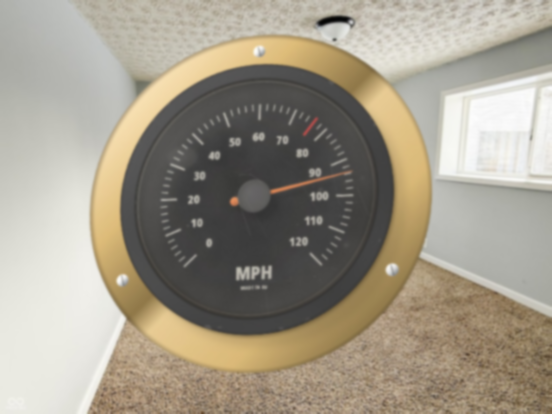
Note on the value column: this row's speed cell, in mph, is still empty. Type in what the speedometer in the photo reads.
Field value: 94 mph
